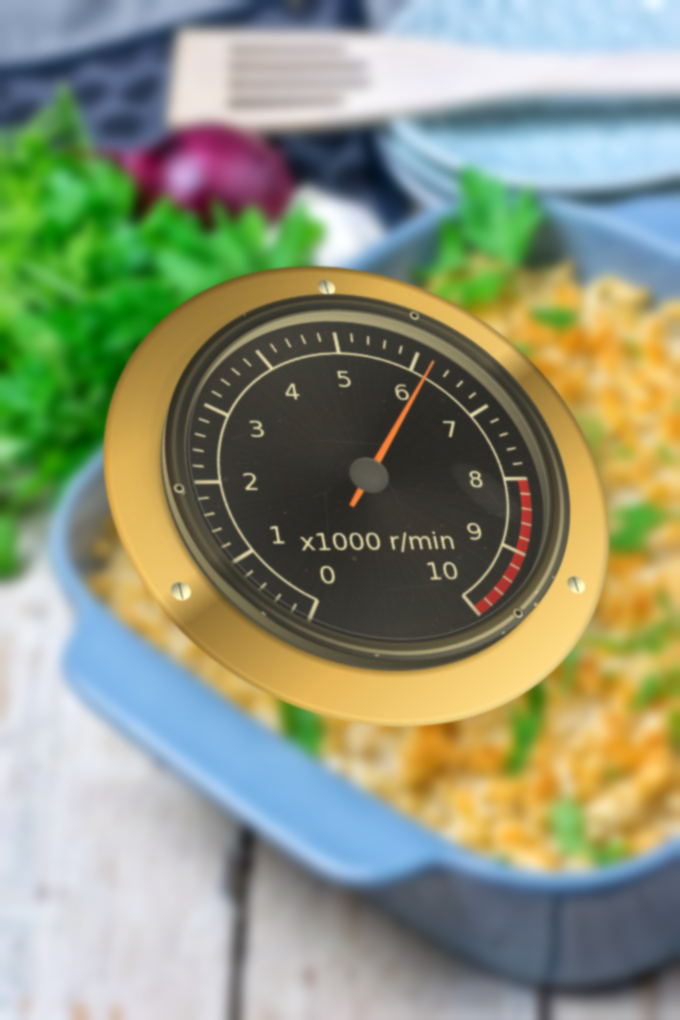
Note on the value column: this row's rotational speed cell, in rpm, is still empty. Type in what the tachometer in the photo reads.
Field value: 6200 rpm
